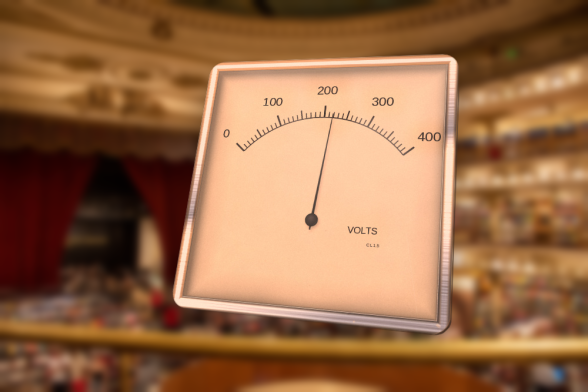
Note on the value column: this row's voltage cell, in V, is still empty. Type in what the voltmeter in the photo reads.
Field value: 220 V
